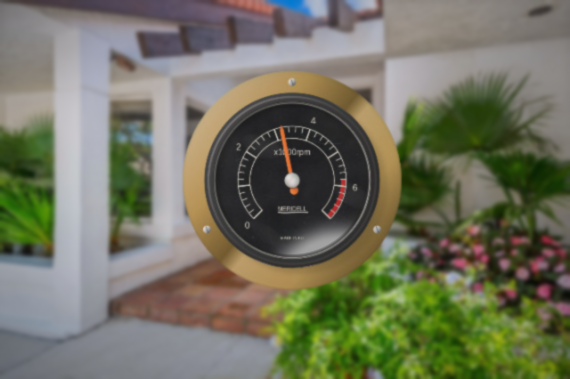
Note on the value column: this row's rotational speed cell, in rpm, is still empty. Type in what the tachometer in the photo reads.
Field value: 3200 rpm
